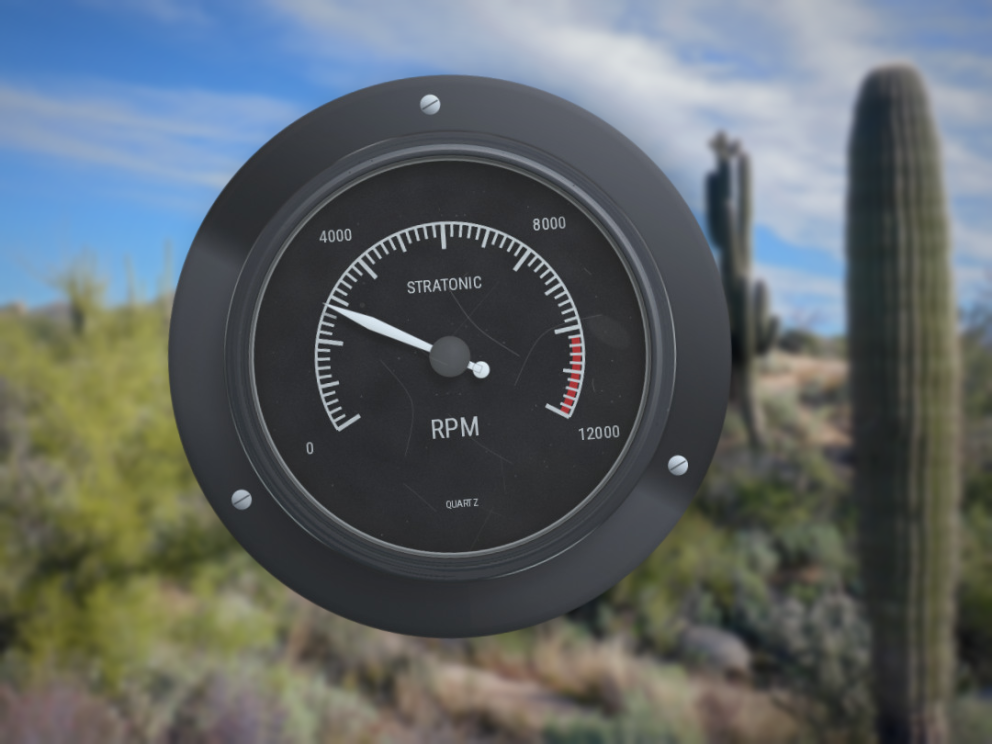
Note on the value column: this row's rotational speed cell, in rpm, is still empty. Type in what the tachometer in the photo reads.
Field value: 2800 rpm
